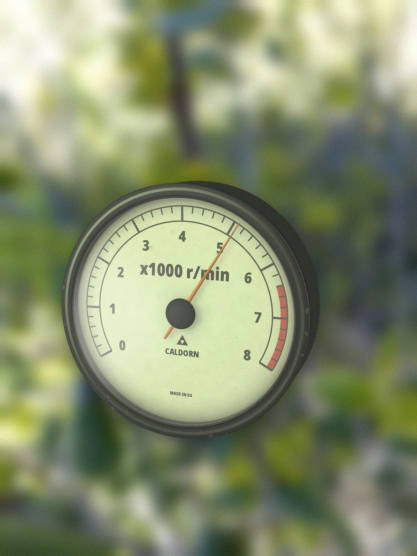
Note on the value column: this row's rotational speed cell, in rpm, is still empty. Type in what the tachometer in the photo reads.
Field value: 5100 rpm
